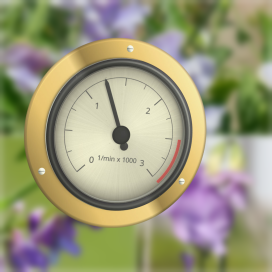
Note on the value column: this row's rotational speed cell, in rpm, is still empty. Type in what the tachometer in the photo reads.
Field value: 1250 rpm
